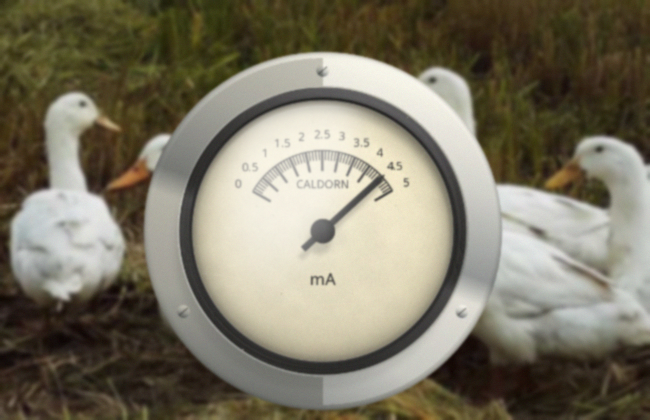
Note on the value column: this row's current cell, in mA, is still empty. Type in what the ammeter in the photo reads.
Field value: 4.5 mA
